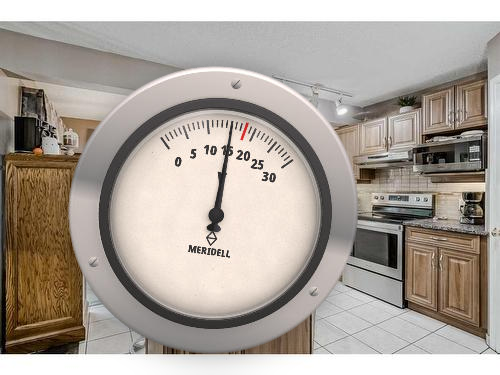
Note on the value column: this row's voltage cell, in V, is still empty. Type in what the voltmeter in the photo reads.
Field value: 15 V
